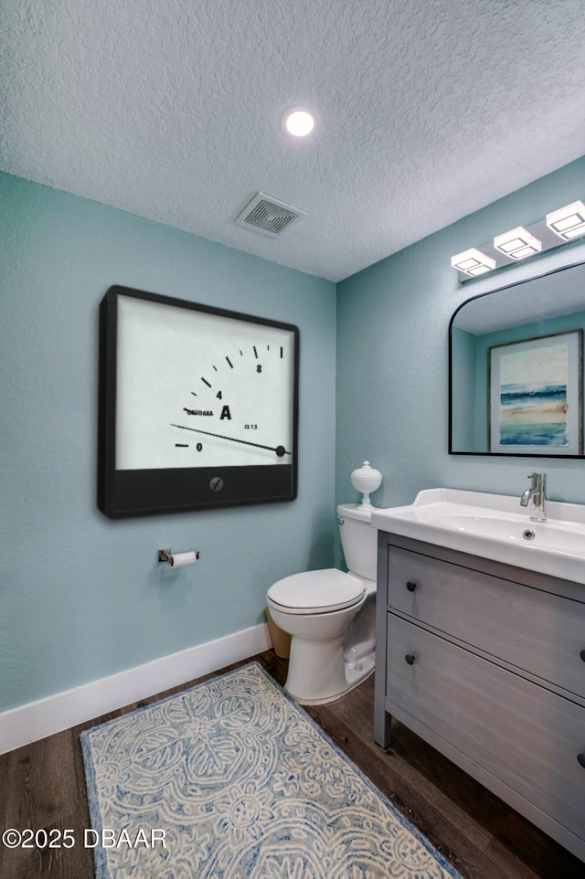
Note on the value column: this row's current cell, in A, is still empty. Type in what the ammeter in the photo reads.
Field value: 1 A
